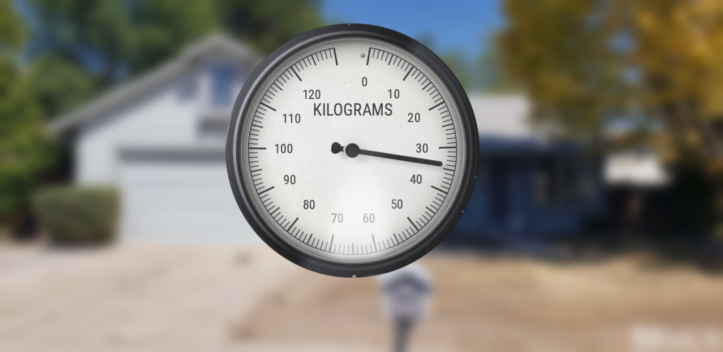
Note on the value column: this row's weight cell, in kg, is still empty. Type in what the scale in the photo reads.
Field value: 34 kg
